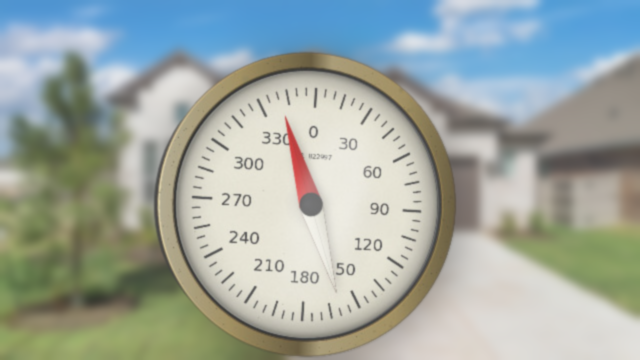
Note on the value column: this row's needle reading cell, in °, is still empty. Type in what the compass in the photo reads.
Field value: 340 °
